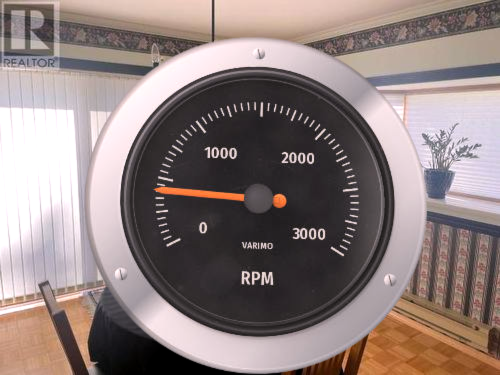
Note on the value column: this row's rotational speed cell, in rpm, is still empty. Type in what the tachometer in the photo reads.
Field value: 400 rpm
